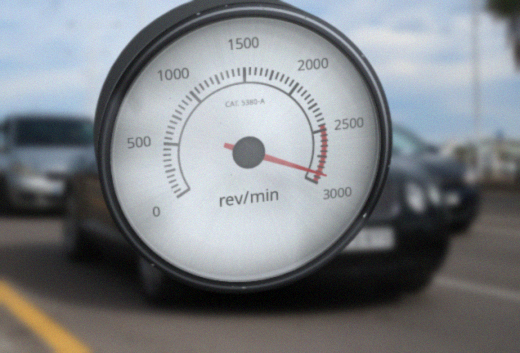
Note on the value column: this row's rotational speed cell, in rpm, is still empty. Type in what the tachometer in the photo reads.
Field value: 2900 rpm
